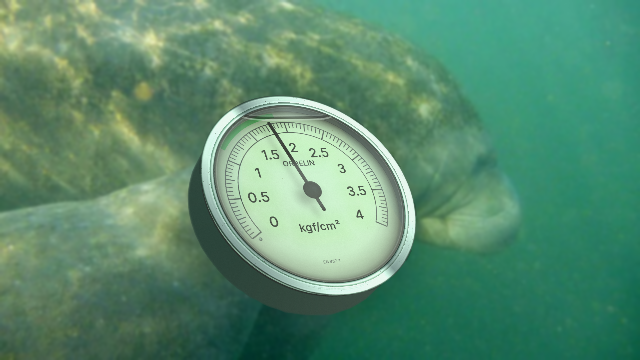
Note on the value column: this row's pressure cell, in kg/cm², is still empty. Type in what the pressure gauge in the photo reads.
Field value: 1.75 kg/cm²
